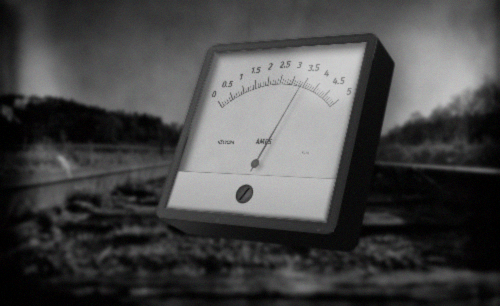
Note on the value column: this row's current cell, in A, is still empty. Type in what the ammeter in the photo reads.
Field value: 3.5 A
